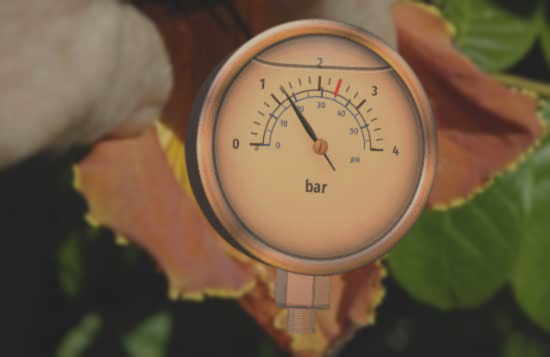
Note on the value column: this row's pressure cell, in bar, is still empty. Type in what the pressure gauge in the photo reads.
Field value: 1.2 bar
